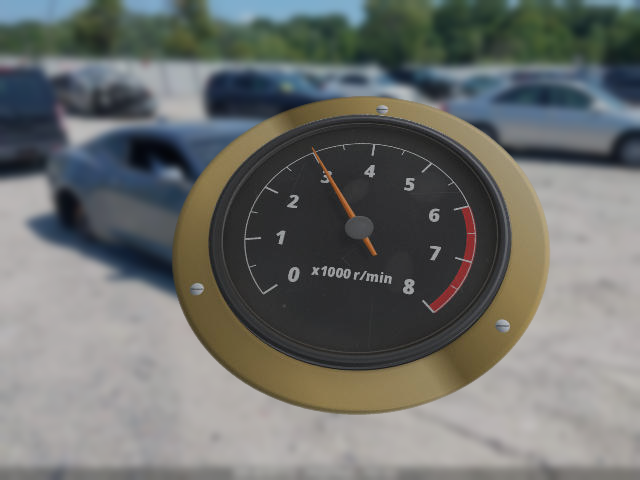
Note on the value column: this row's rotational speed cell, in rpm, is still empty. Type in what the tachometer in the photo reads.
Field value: 3000 rpm
